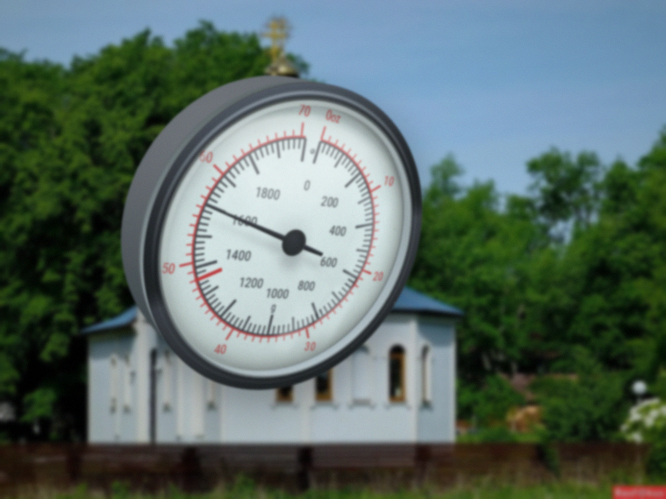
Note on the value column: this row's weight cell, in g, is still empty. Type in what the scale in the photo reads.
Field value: 1600 g
